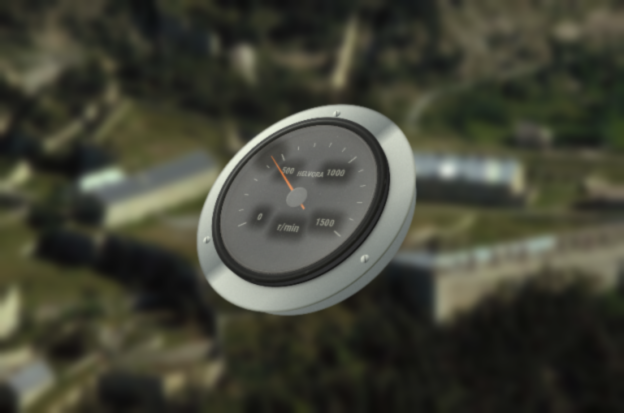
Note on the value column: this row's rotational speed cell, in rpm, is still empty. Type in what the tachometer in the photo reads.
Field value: 450 rpm
